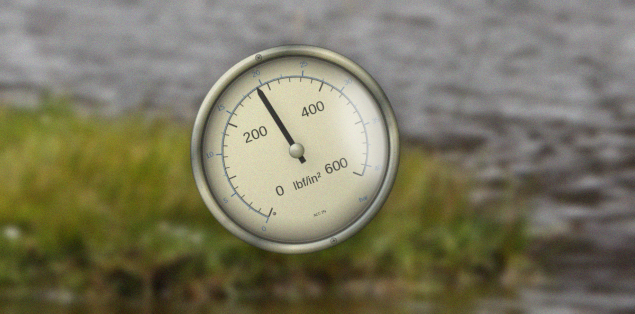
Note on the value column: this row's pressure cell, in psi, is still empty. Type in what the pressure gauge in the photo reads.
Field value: 280 psi
